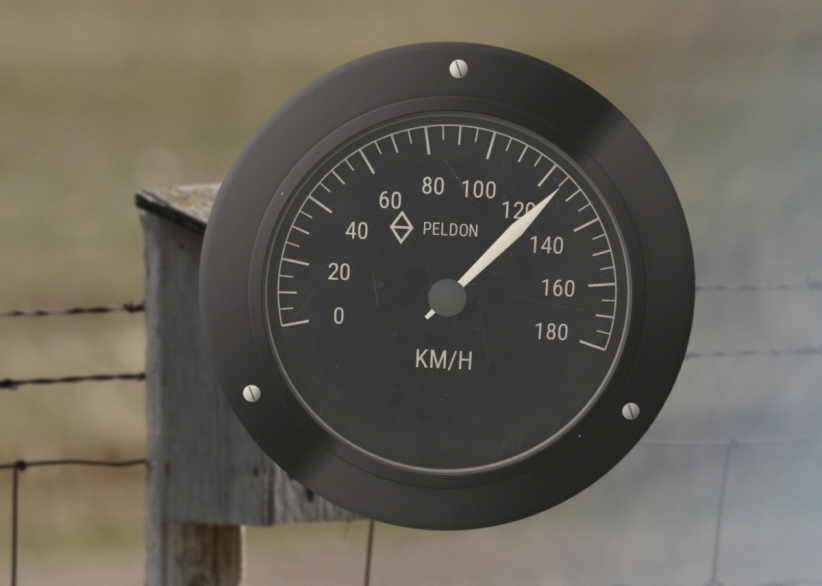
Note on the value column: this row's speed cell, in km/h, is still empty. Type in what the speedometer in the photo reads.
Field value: 125 km/h
